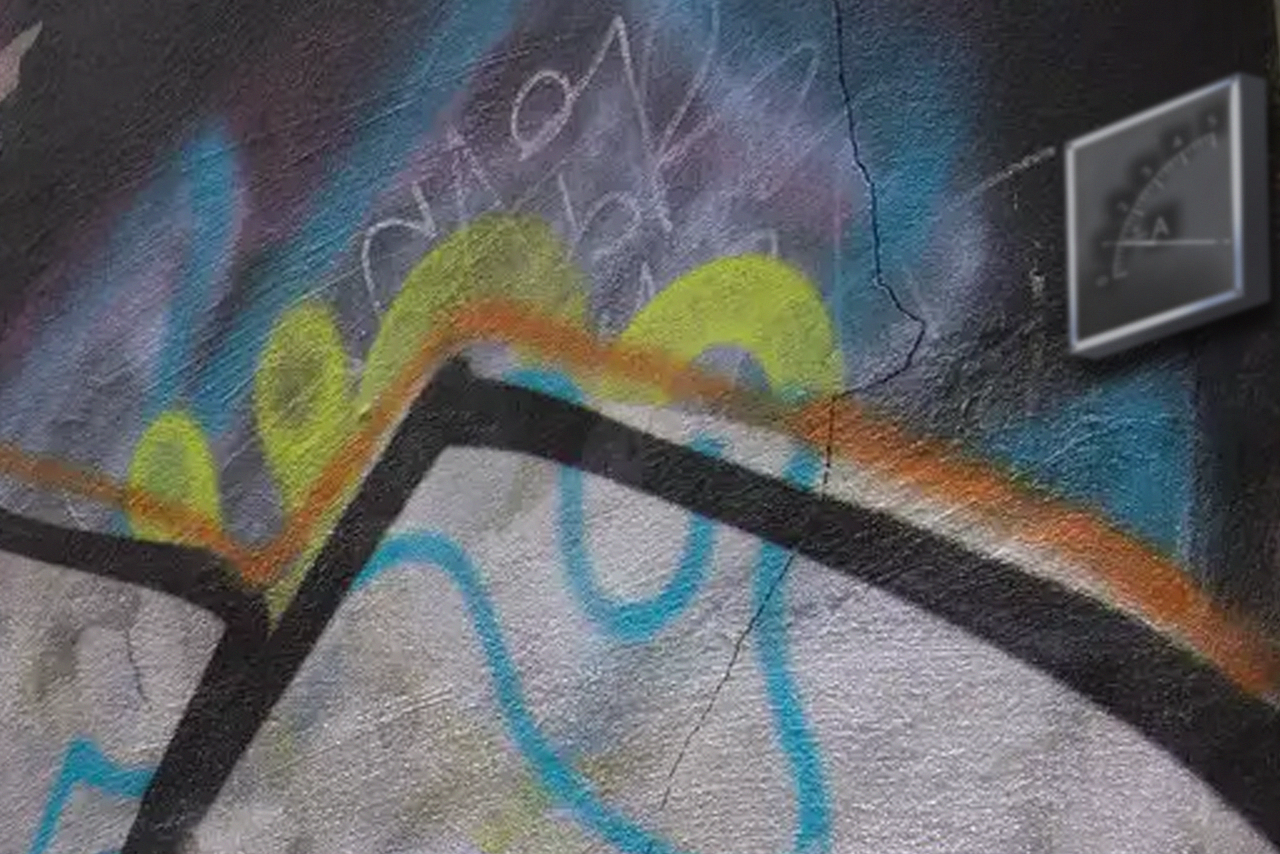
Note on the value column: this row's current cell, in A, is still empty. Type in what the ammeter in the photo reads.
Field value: 1 A
